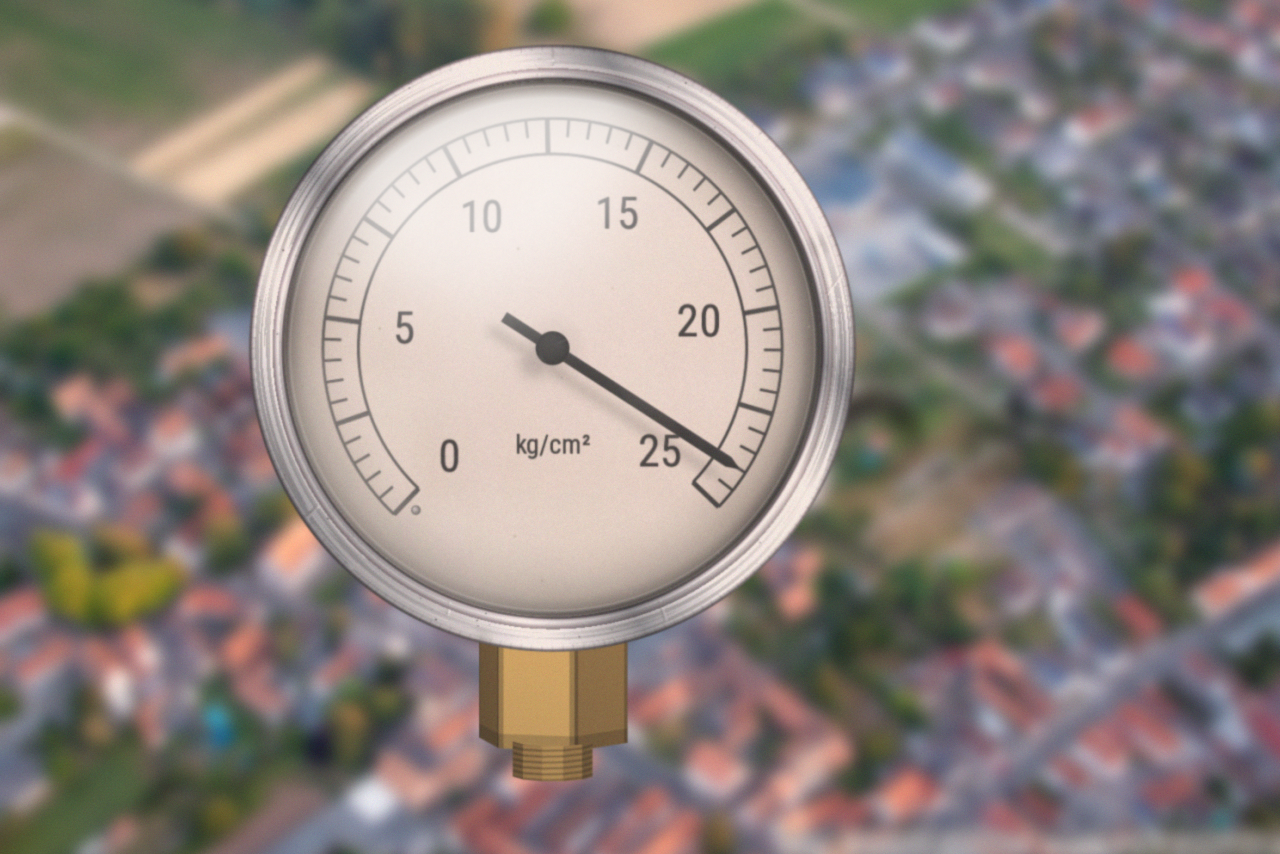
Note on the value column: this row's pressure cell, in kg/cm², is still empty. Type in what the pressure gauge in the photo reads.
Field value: 24 kg/cm²
